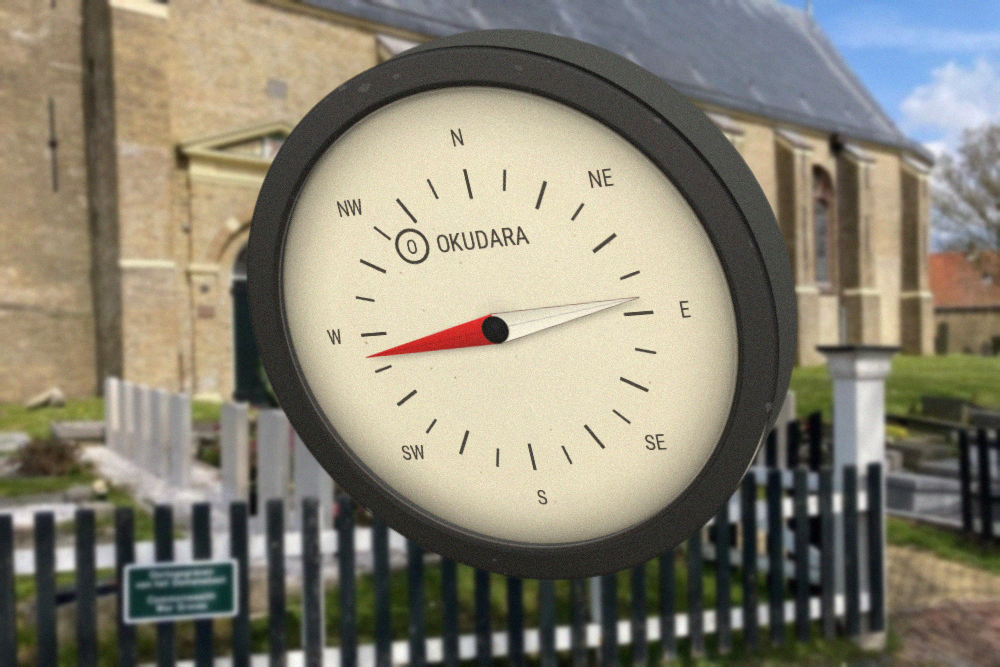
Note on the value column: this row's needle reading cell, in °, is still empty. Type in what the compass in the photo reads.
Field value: 262.5 °
